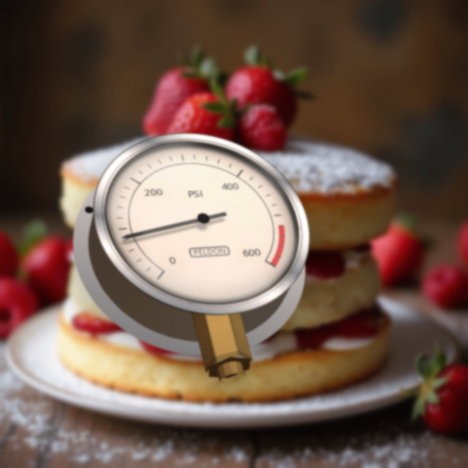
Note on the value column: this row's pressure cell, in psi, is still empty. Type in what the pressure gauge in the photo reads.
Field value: 80 psi
